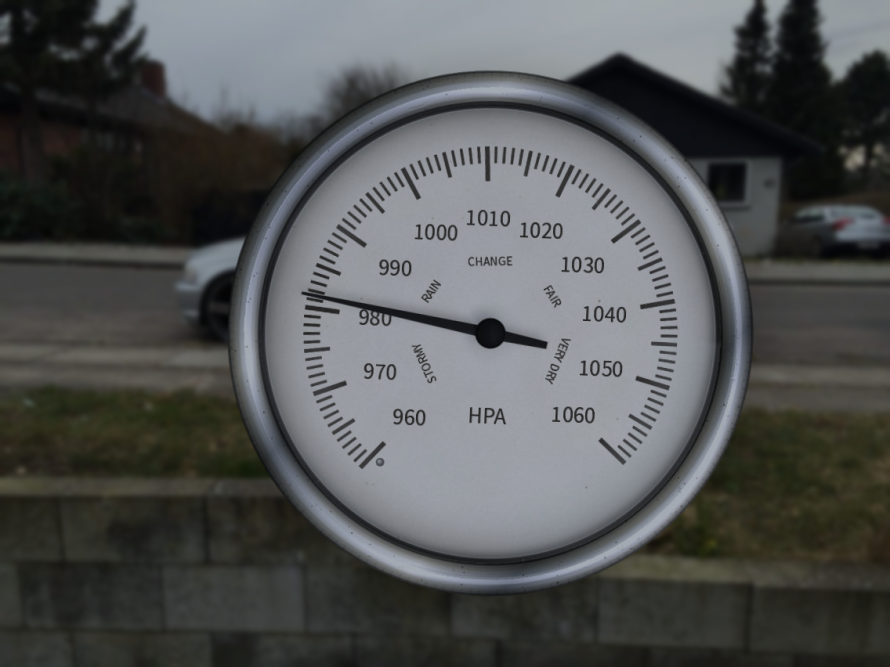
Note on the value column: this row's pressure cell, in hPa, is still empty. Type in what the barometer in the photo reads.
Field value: 981.5 hPa
